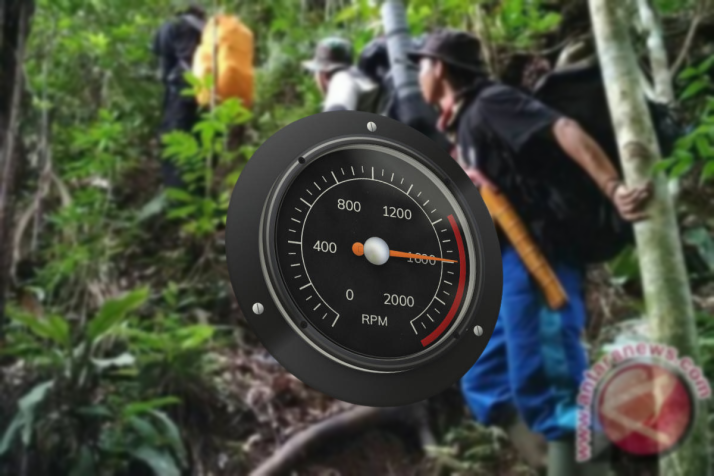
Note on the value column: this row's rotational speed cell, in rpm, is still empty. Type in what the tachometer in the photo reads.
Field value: 1600 rpm
